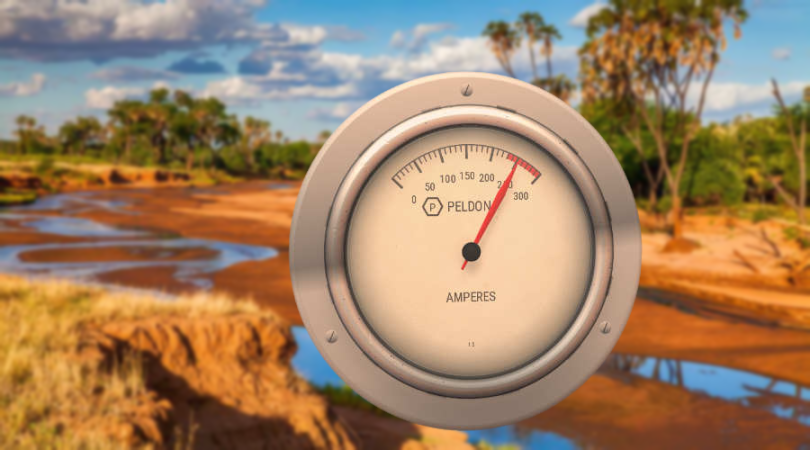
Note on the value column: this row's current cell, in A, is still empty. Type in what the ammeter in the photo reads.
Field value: 250 A
